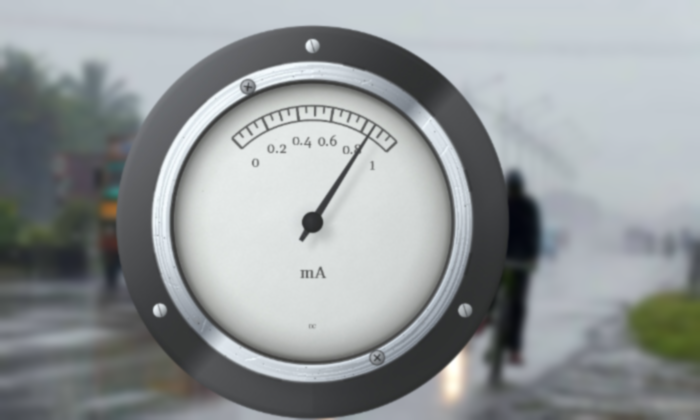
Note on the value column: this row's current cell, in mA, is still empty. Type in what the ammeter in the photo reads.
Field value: 0.85 mA
